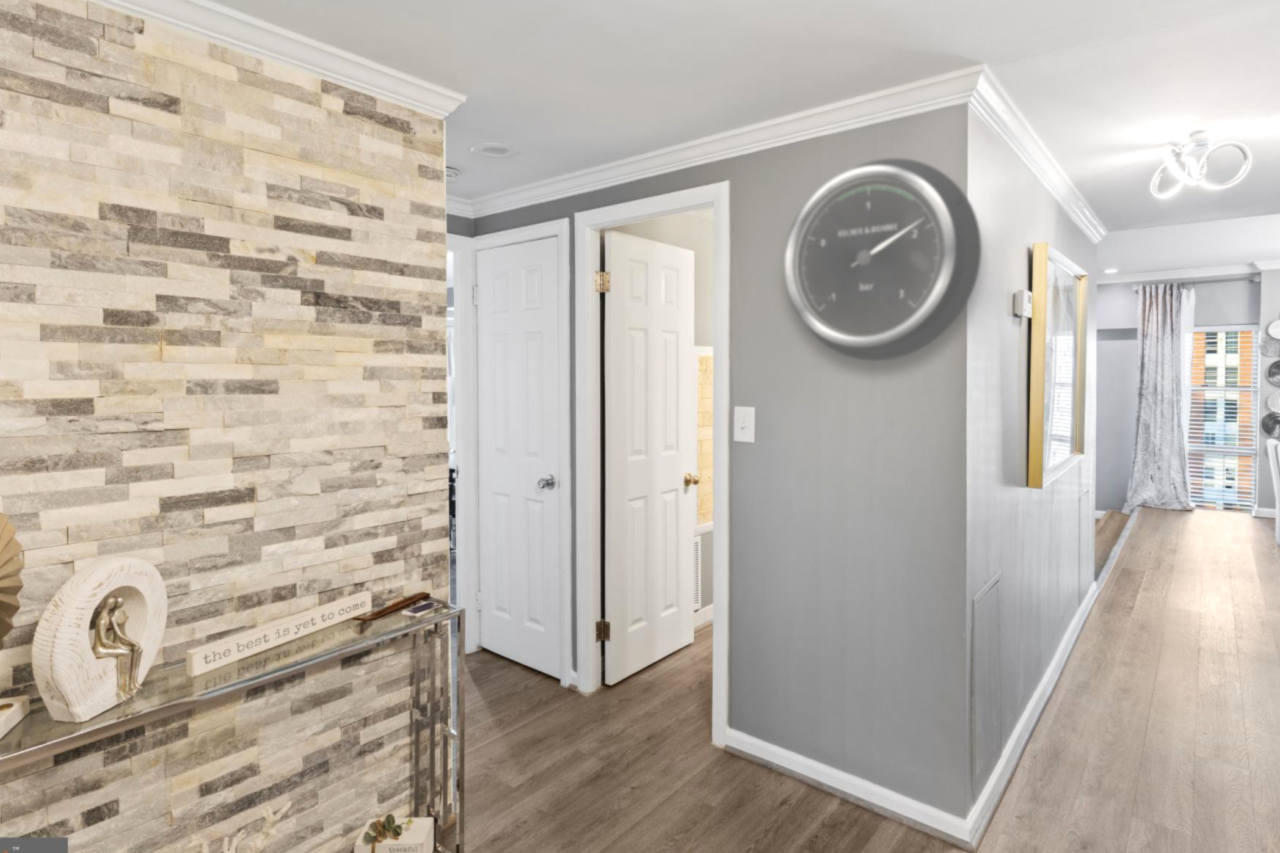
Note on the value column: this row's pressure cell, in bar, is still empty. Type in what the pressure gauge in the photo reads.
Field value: 1.9 bar
